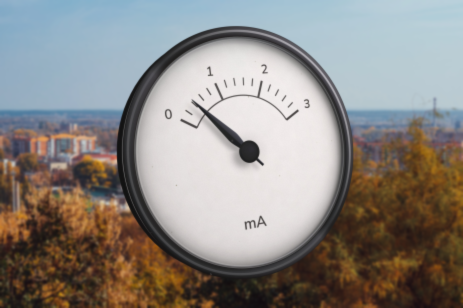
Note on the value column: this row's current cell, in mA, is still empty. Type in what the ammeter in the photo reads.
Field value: 0.4 mA
